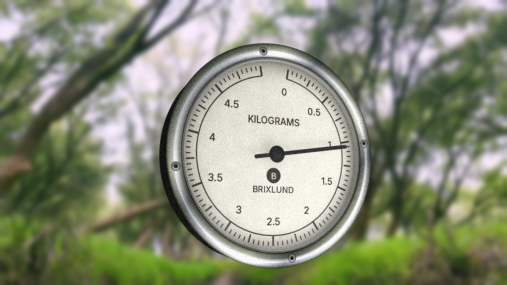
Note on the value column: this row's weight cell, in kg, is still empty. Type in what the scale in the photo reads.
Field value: 1.05 kg
